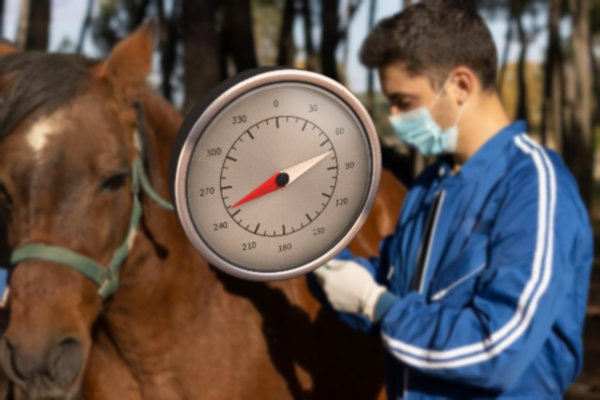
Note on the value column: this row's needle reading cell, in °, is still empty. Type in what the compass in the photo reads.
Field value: 250 °
